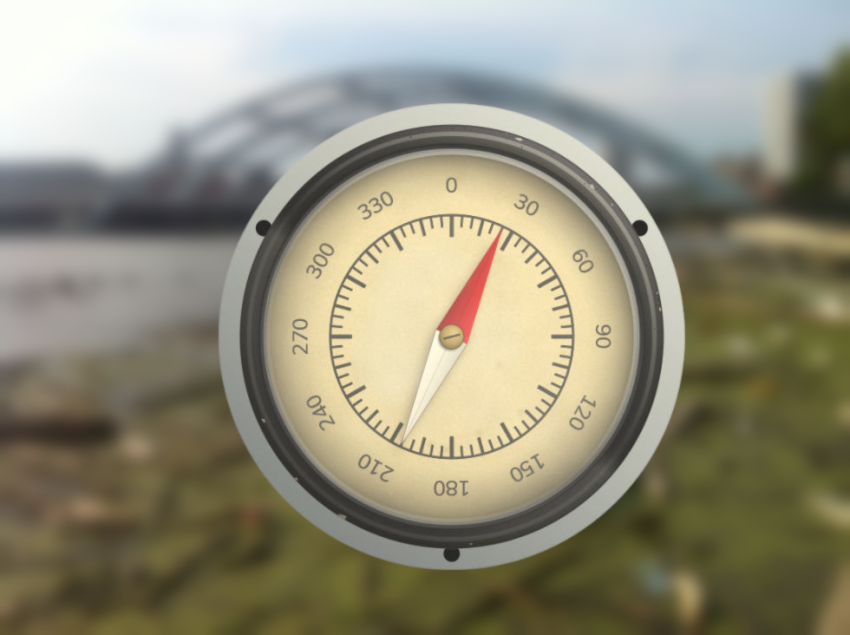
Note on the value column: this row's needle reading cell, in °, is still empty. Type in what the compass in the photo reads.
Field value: 25 °
